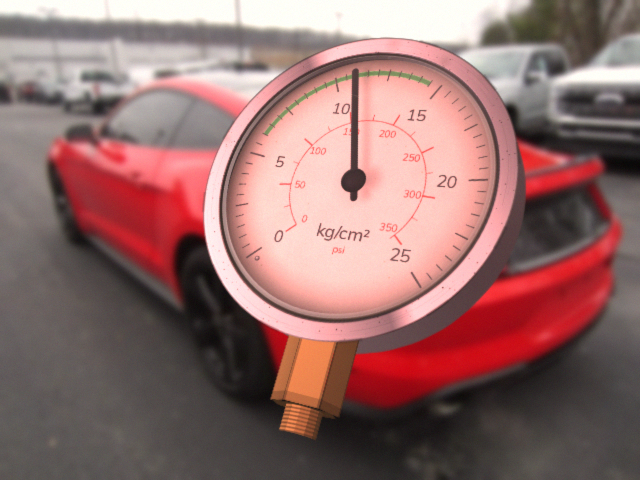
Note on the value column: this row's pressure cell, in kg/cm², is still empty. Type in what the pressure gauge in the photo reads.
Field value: 11 kg/cm²
